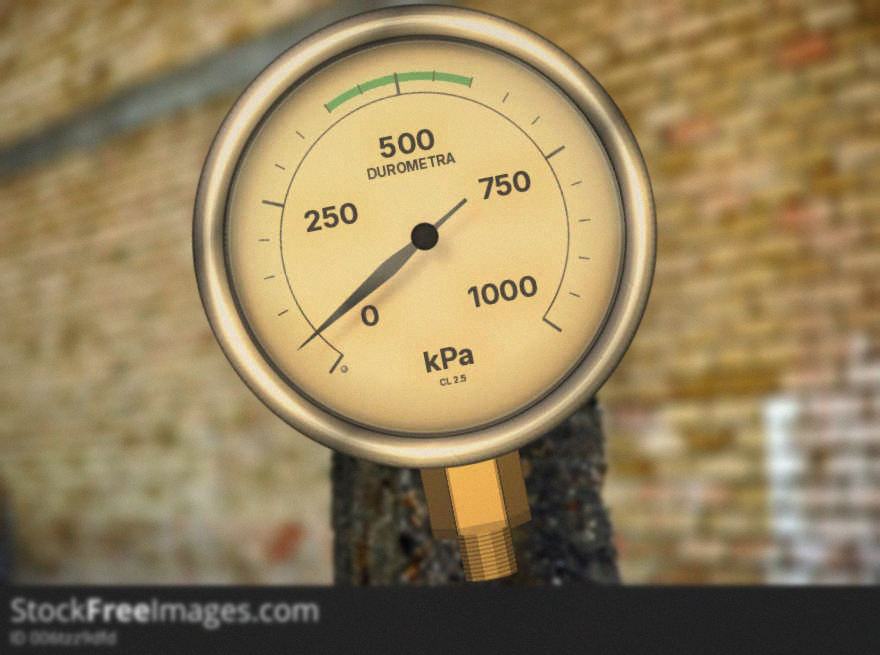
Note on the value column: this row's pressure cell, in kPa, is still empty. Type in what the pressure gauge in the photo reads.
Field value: 50 kPa
